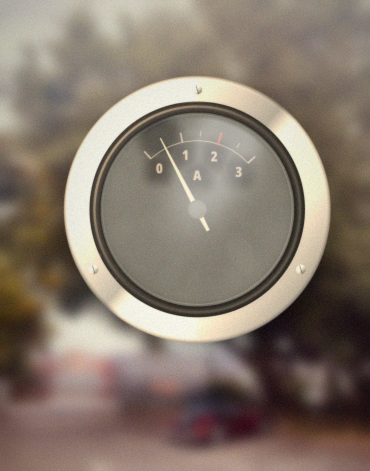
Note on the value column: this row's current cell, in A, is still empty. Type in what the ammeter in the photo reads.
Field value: 0.5 A
